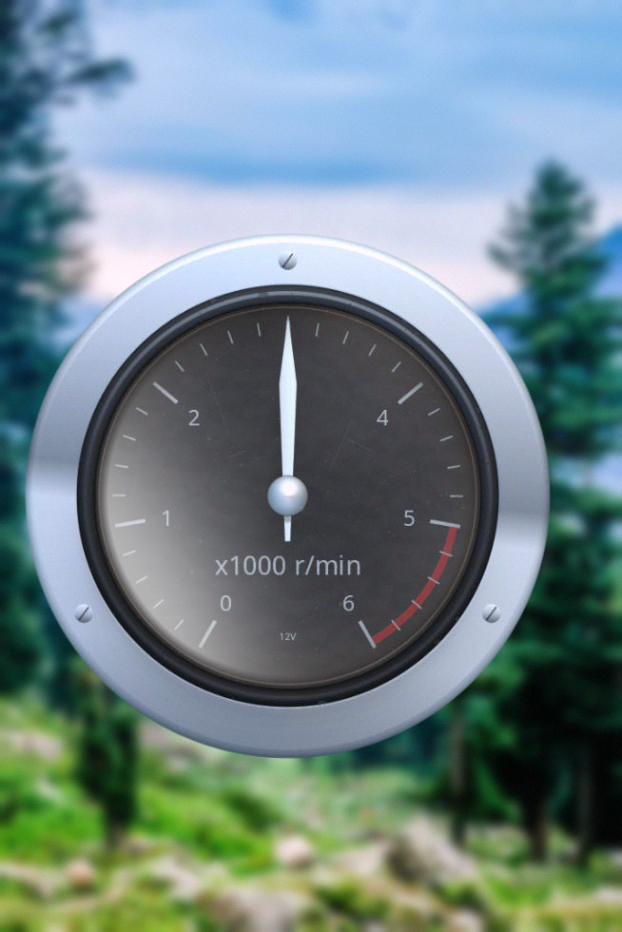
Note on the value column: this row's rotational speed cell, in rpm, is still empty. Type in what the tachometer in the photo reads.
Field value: 3000 rpm
